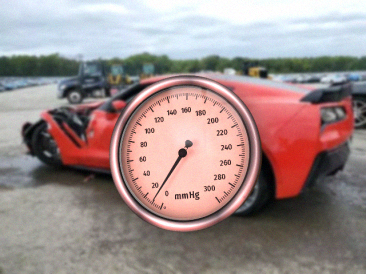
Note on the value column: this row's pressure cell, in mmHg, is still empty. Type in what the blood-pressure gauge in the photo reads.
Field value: 10 mmHg
